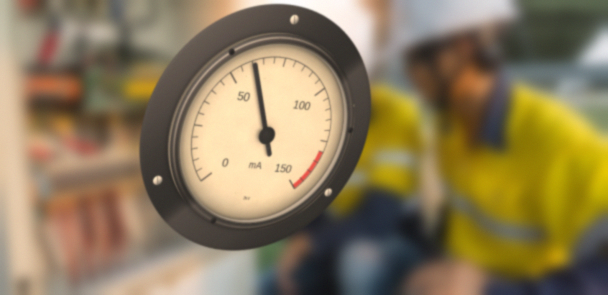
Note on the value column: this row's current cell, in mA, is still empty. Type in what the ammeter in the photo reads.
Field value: 60 mA
